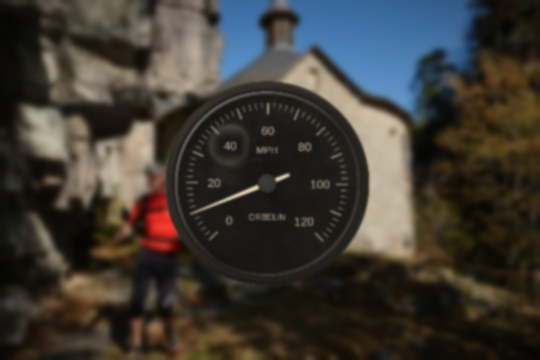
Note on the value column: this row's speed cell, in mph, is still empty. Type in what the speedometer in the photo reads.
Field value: 10 mph
